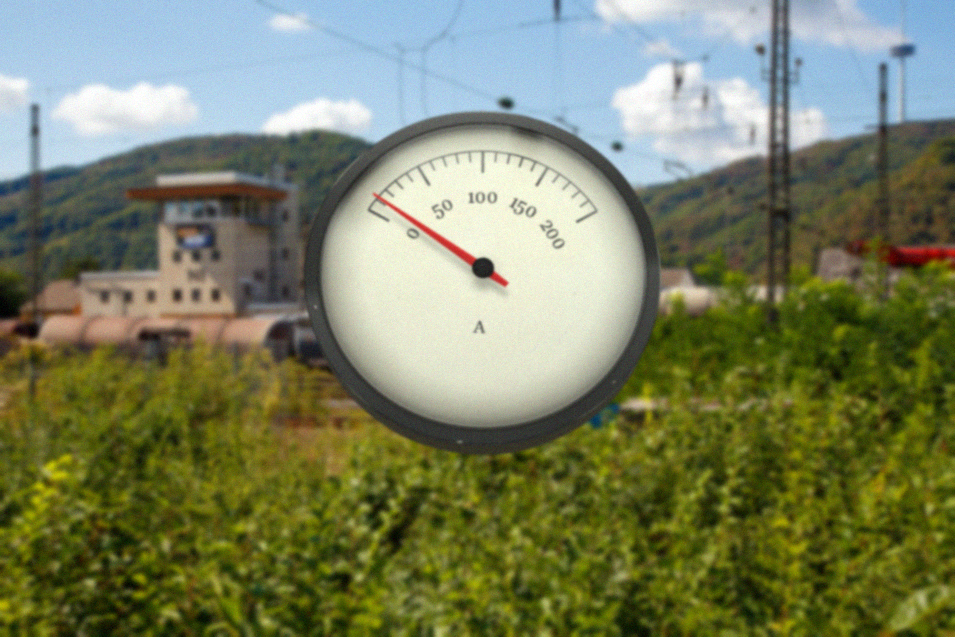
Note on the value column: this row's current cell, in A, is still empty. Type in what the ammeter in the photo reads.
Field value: 10 A
